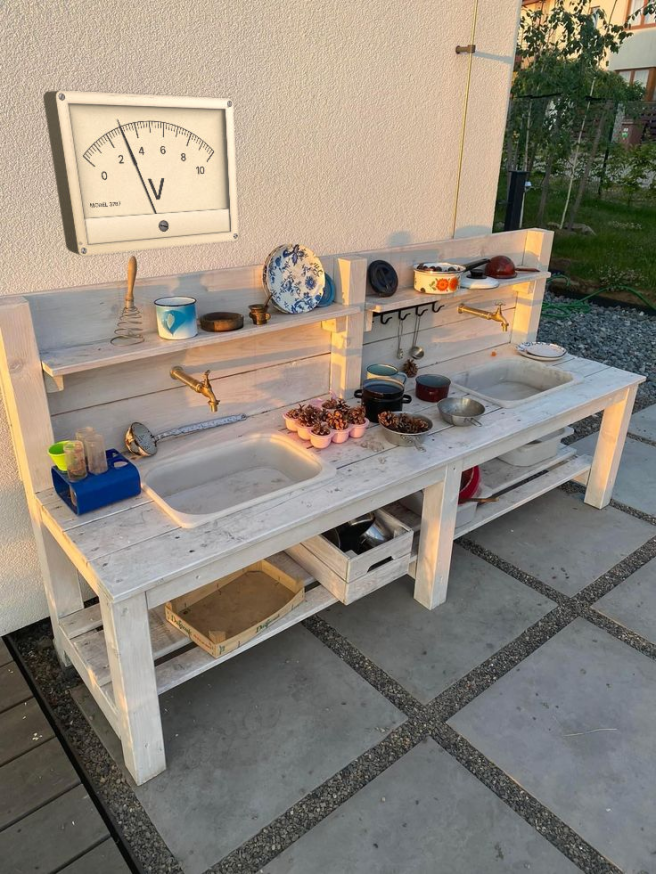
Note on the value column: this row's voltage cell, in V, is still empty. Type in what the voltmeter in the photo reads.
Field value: 3 V
